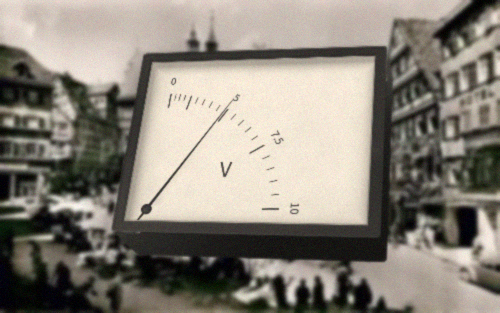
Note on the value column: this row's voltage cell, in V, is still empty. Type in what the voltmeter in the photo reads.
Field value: 5 V
